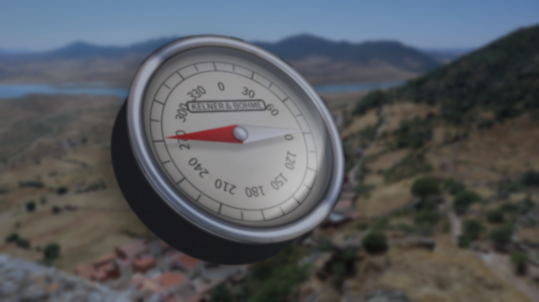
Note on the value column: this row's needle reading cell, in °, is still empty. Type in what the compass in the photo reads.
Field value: 270 °
